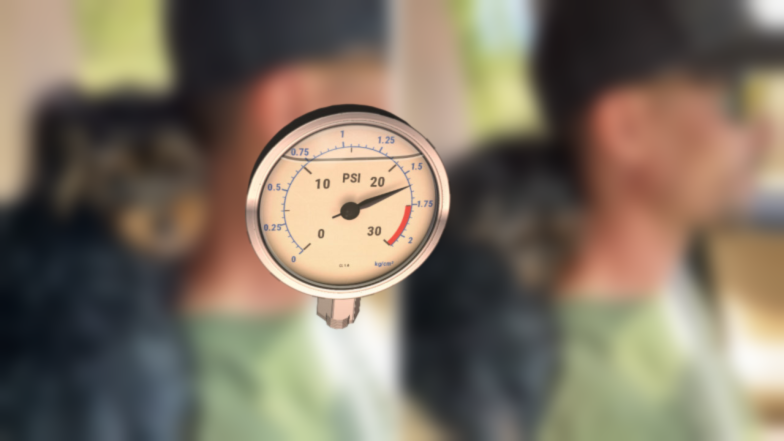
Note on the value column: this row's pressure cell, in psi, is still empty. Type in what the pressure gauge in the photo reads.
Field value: 22.5 psi
